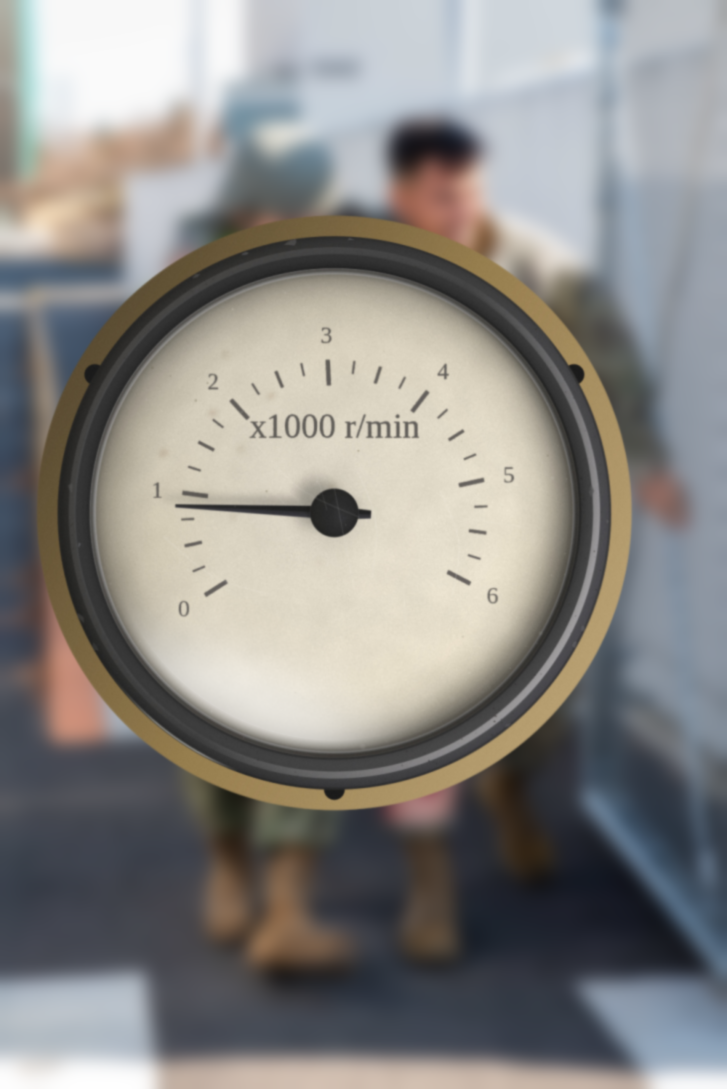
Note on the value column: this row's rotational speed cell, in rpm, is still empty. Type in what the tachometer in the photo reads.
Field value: 875 rpm
